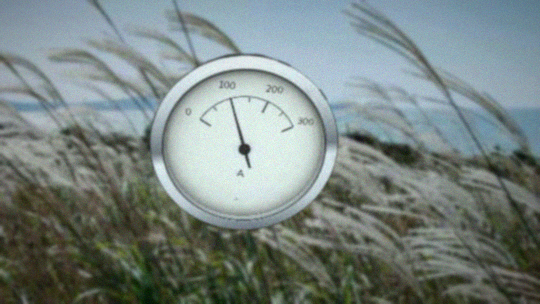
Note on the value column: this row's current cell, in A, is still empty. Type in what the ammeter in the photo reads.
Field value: 100 A
